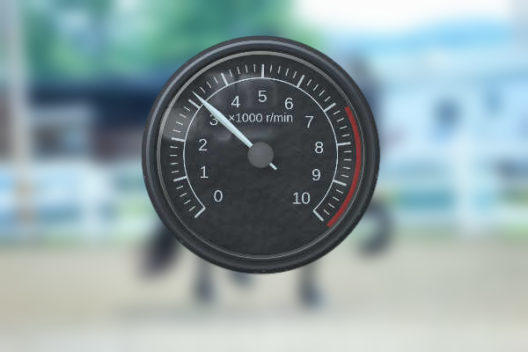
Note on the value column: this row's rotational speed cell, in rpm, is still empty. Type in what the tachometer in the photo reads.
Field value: 3200 rpm
